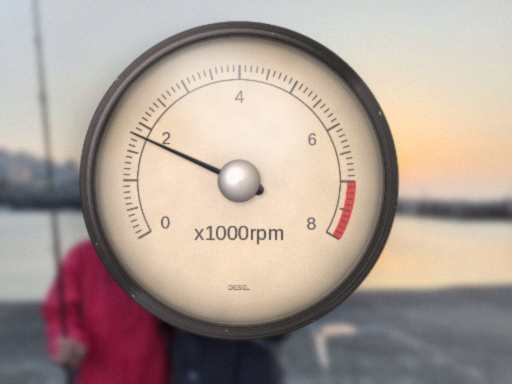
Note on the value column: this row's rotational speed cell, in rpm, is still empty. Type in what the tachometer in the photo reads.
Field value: 1800 rpm
